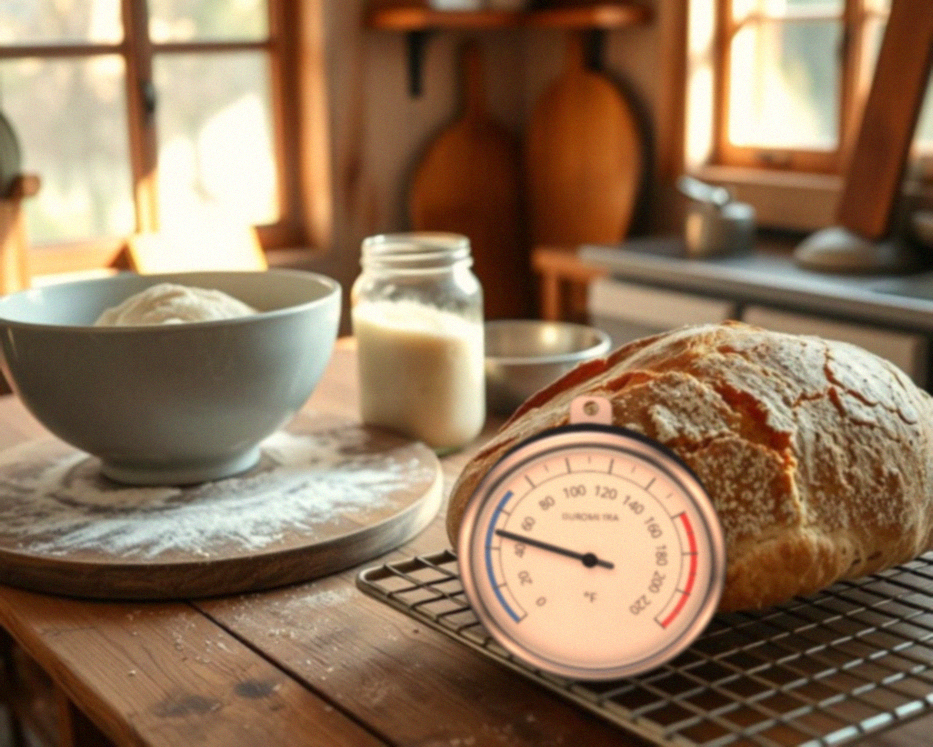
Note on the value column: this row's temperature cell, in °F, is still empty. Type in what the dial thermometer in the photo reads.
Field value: 50 °F
